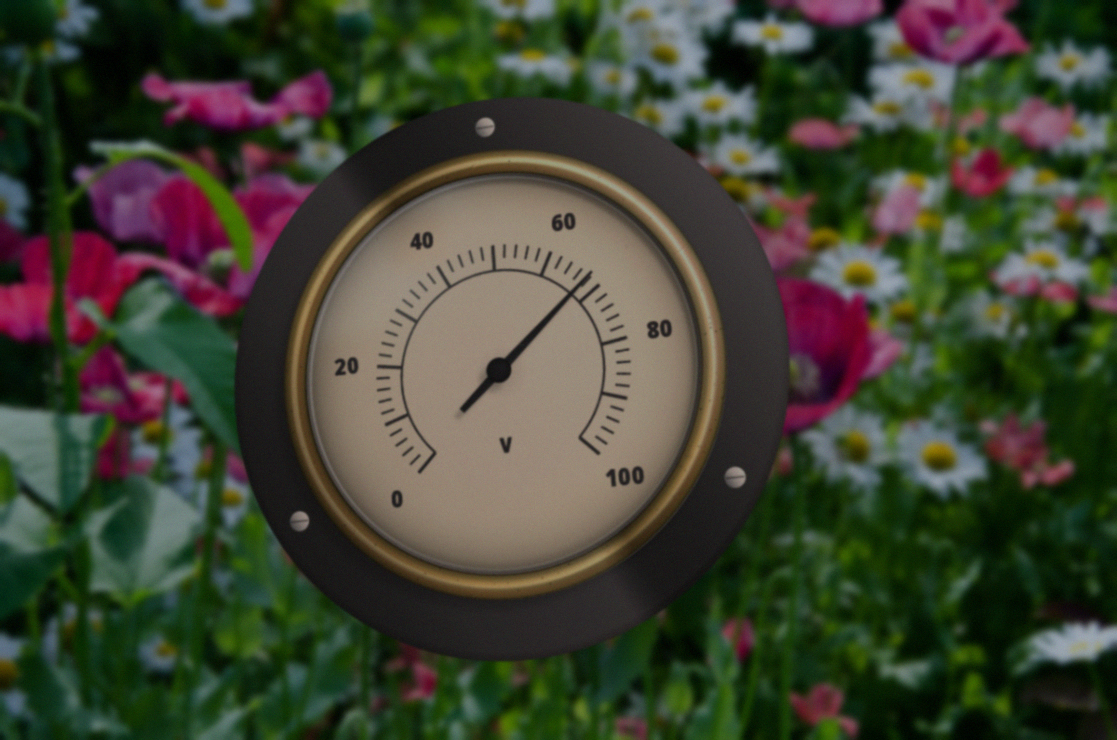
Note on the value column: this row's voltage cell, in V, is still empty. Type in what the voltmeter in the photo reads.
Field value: 68 V
